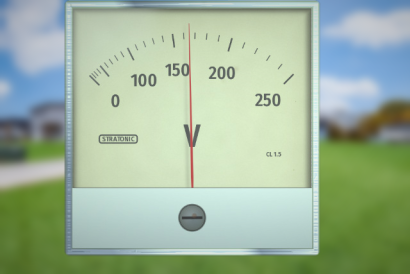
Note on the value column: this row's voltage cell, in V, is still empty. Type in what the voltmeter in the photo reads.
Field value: 165 V
